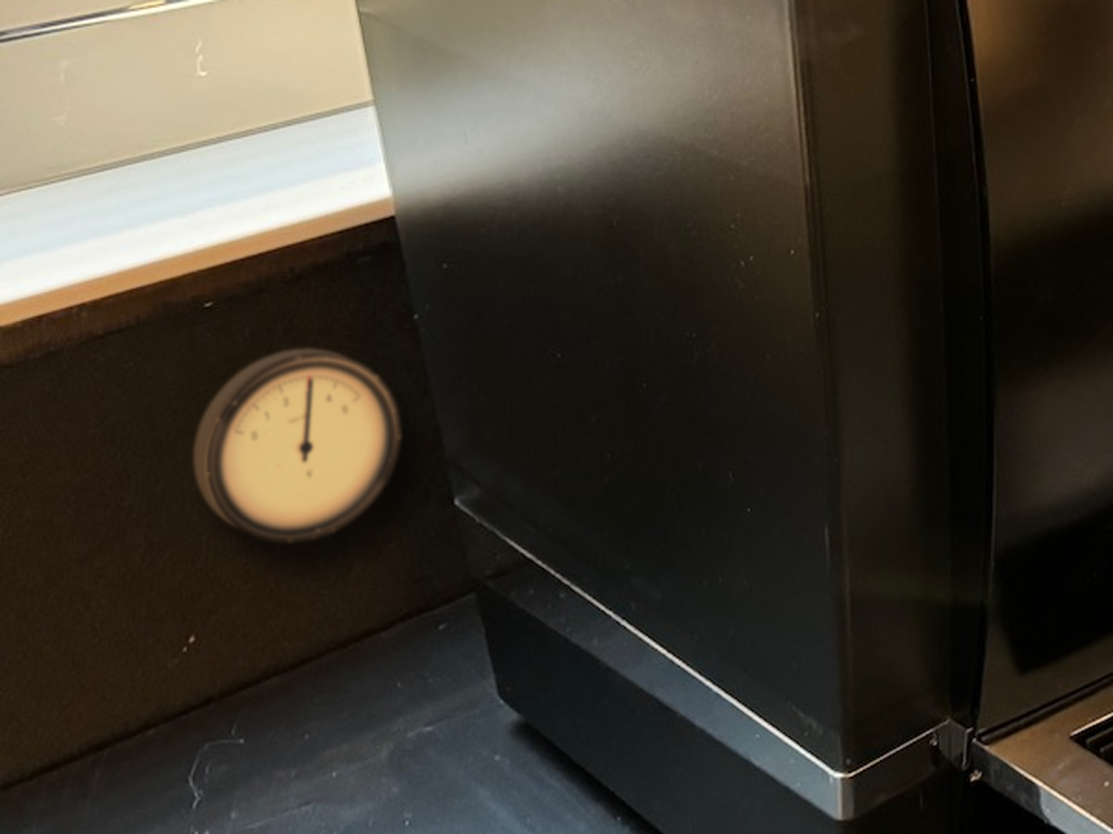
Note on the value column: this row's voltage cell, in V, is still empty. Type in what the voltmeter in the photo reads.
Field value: 3 V
